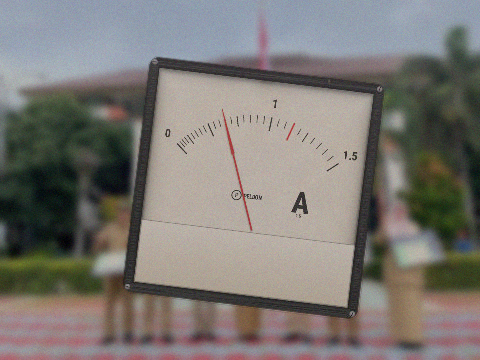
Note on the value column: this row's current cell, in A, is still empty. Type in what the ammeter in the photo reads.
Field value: 0.65 A
